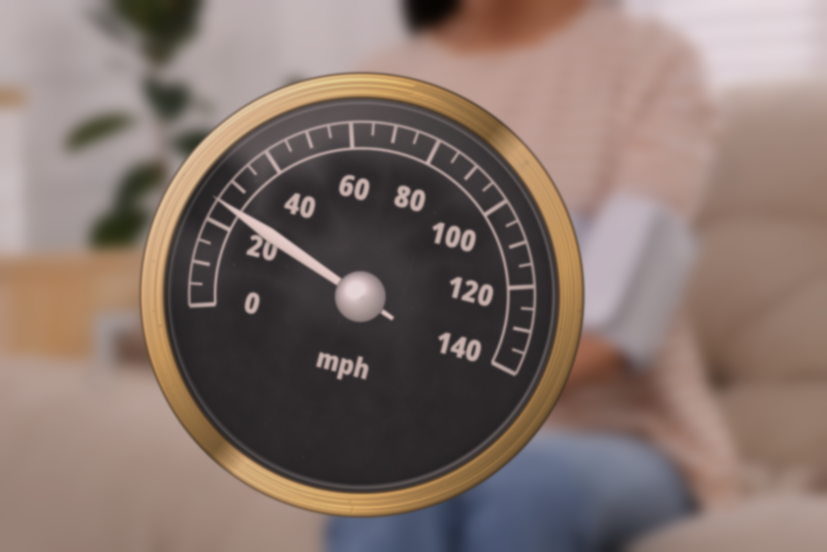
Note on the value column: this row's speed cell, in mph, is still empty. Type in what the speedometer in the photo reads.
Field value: 25 mph
